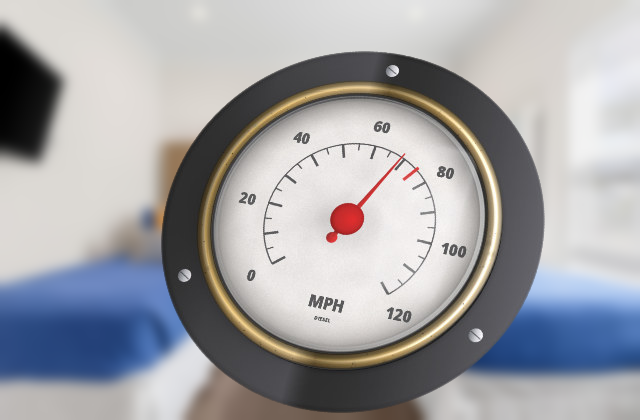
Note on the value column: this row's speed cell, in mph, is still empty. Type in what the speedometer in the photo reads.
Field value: 70 mph
